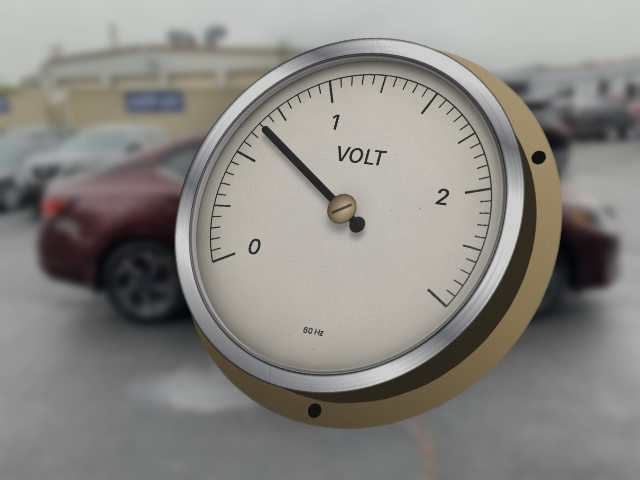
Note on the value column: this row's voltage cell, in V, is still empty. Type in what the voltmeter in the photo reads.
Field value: 0.65 V
